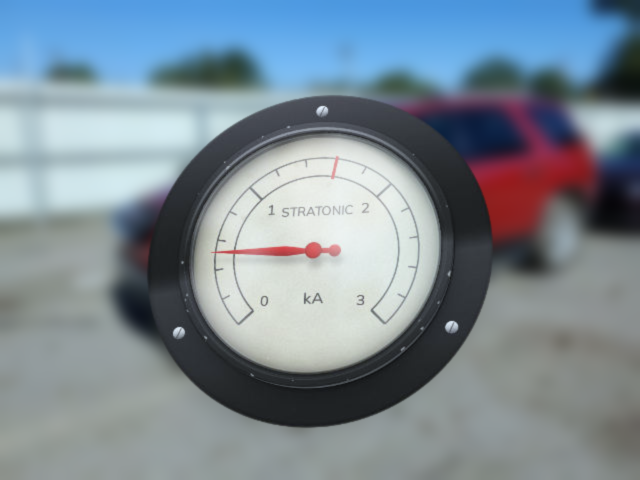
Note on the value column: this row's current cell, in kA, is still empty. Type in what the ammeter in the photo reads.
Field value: 0.5 kA
